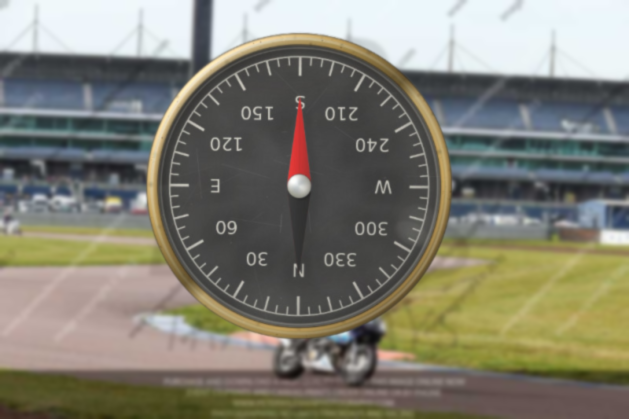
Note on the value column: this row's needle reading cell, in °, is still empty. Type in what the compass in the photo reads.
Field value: 180 °
